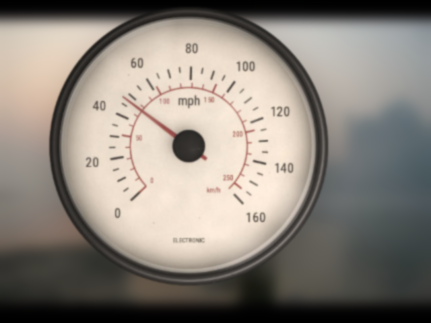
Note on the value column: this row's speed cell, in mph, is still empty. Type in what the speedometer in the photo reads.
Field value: 47.5 mph
